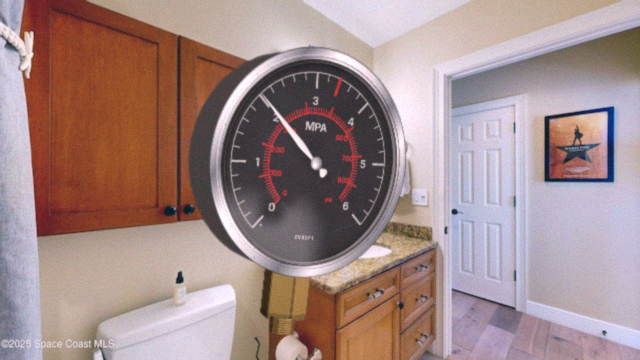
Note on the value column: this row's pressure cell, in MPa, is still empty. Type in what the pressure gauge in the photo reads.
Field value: 2 MPa
